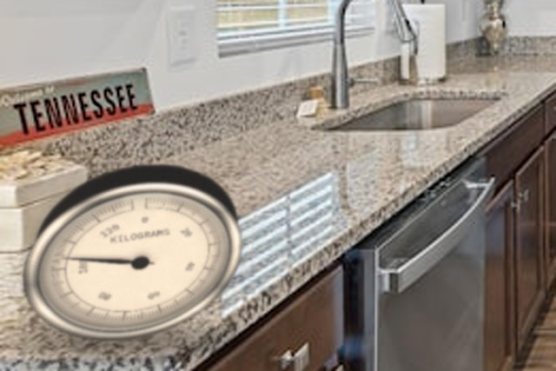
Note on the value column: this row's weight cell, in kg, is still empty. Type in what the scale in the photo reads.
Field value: 105 kg
